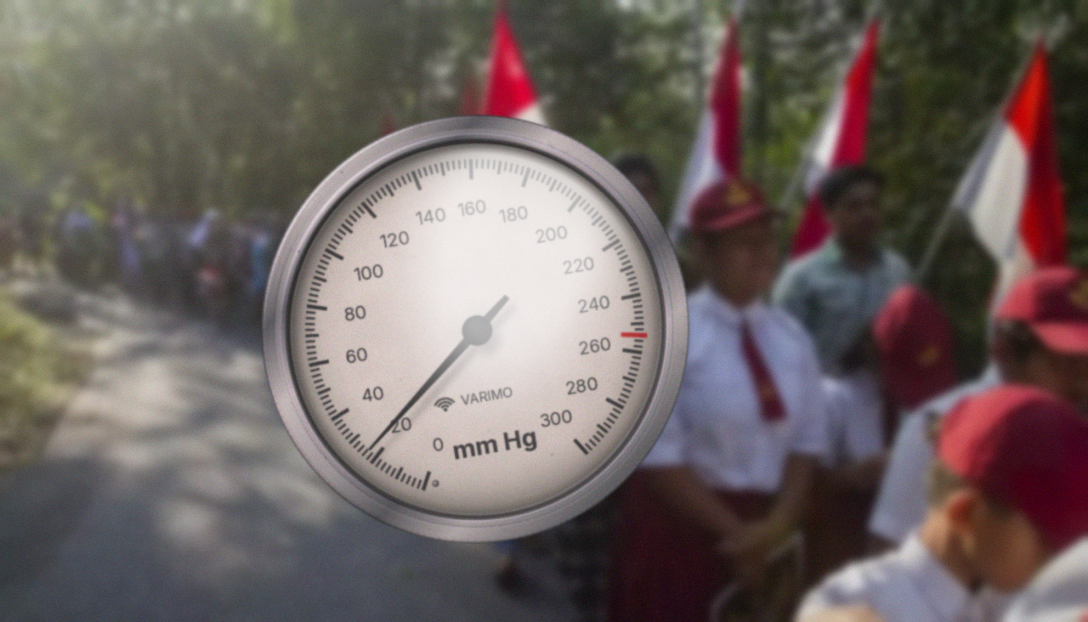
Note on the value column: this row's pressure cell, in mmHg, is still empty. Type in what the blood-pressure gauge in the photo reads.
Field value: 24 mmHg
